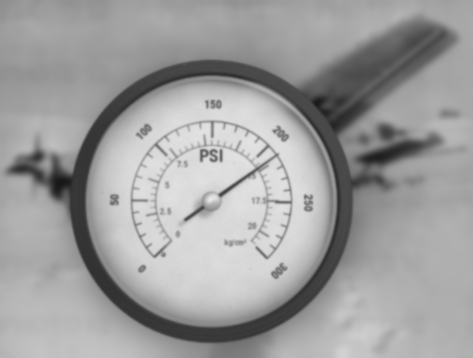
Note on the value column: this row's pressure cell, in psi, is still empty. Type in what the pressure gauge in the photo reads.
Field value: 210 psi
